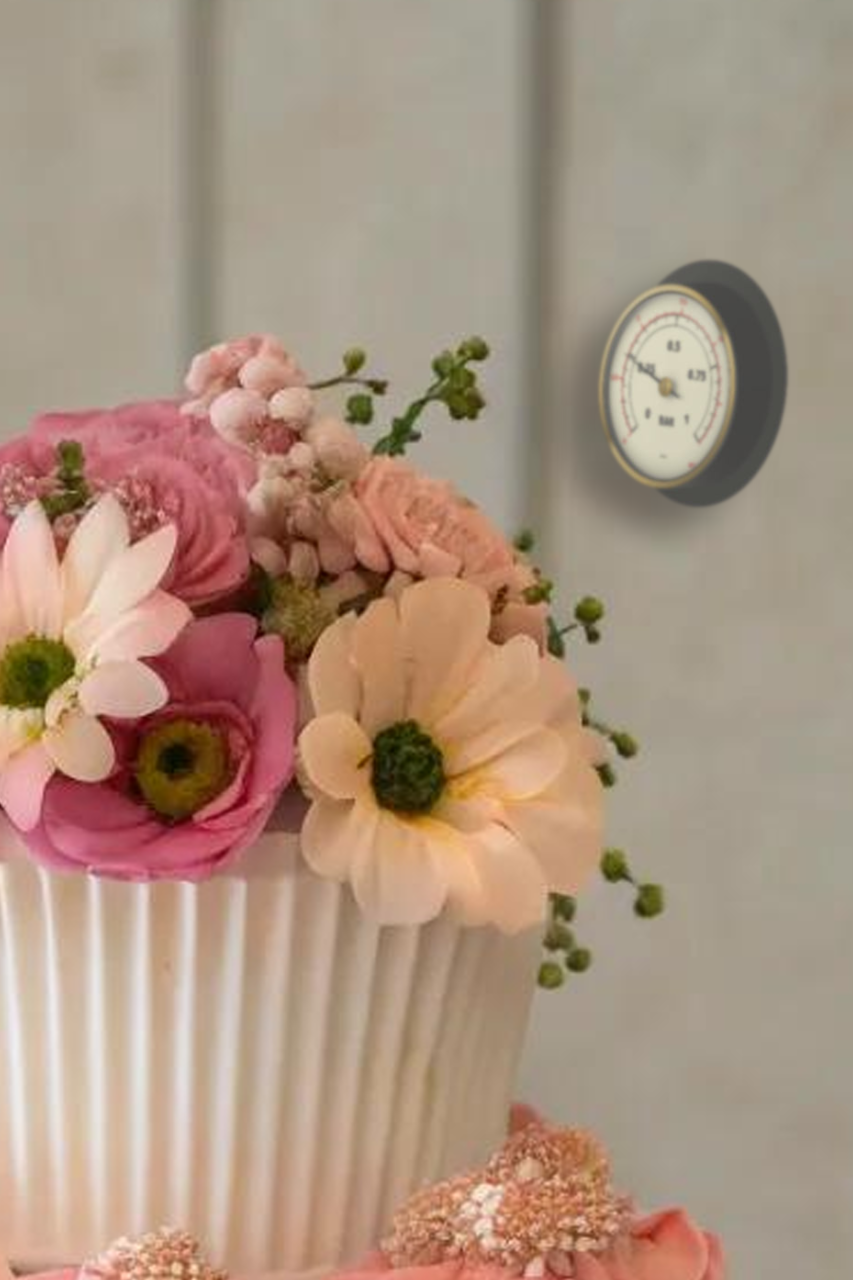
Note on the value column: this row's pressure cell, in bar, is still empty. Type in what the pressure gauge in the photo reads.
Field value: 0.25 bar
